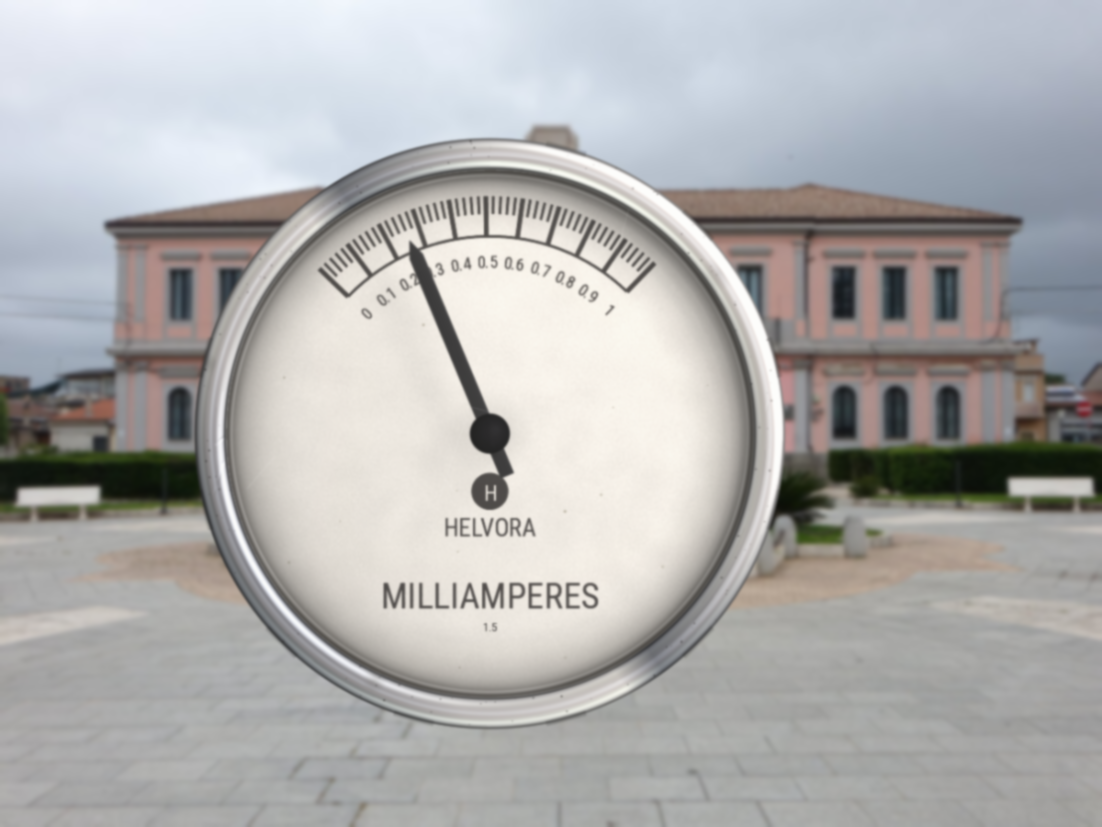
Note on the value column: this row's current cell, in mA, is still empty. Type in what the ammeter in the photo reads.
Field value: 0.26 mA
